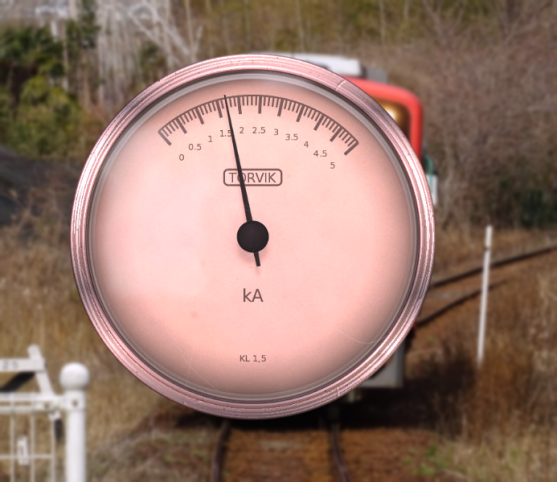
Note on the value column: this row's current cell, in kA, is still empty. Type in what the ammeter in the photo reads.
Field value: 1.7 kA
